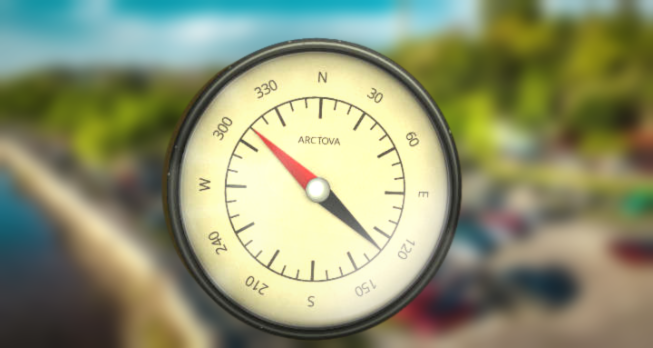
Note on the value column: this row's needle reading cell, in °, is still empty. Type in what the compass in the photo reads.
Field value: 310 °
